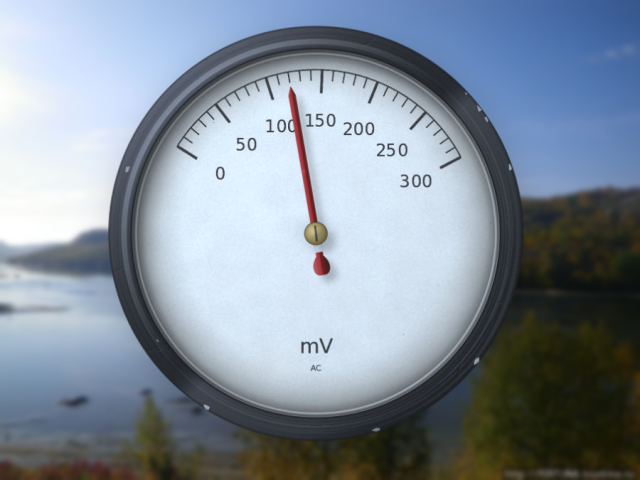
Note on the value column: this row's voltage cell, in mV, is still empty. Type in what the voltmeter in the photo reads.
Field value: 120 mV
